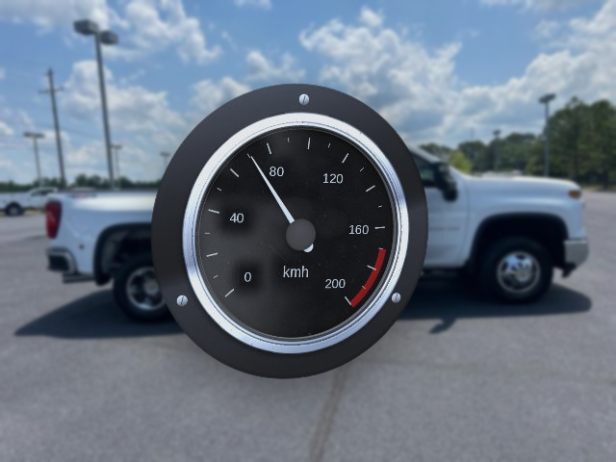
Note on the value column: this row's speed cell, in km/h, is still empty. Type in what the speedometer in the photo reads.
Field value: 70 km/h
